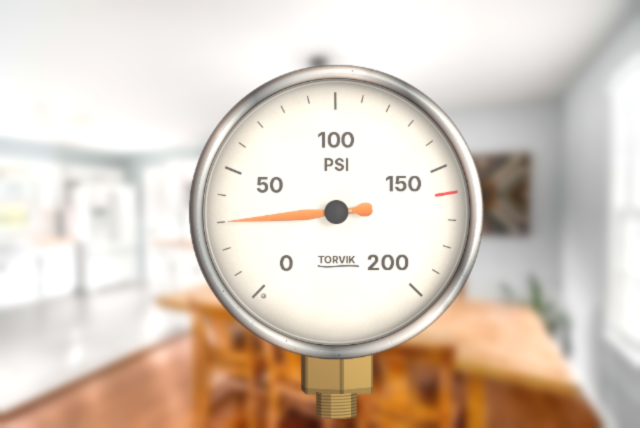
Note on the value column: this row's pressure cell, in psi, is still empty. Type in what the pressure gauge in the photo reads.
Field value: 30 psi
